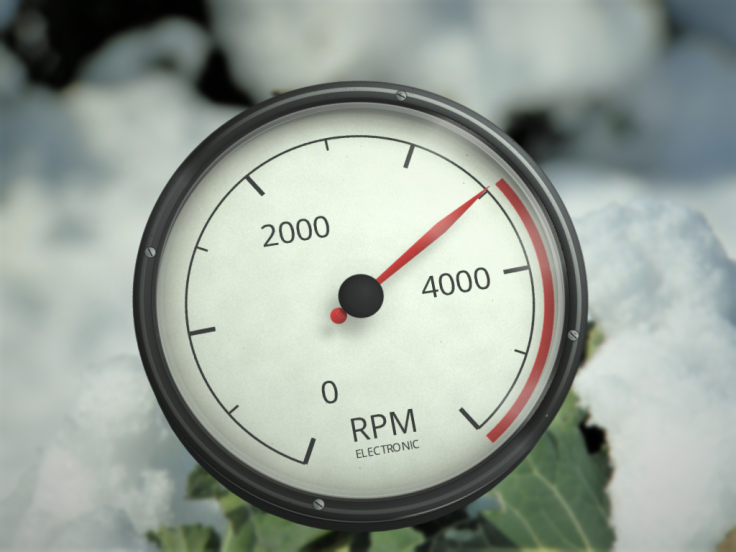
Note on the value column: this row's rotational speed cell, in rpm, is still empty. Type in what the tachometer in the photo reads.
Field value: 3500 rpm
